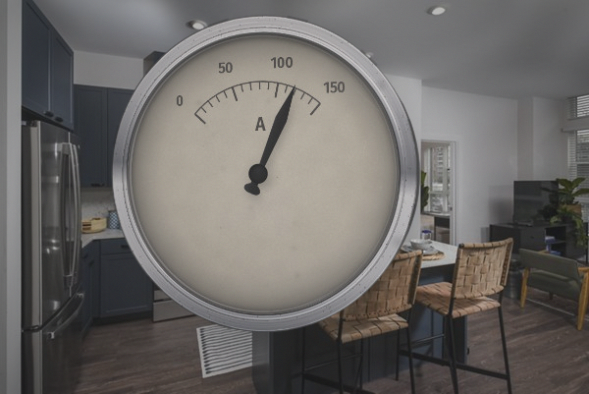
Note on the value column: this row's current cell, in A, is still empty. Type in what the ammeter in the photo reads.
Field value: 120 A
